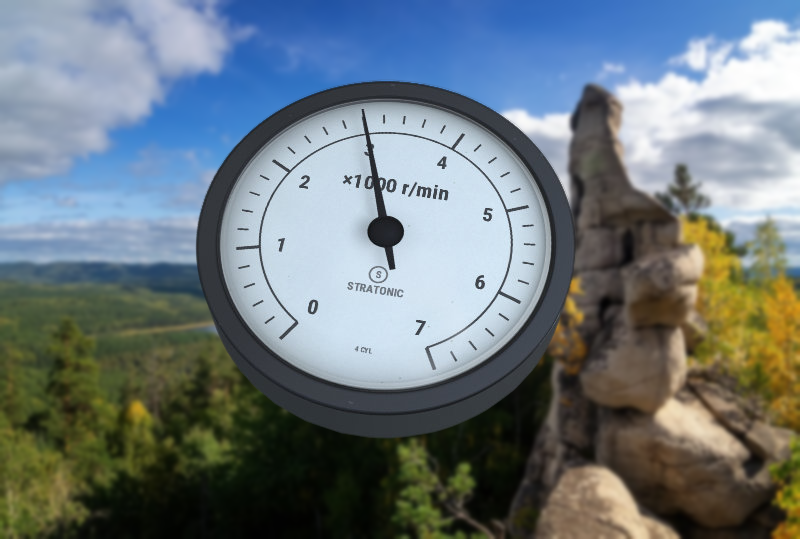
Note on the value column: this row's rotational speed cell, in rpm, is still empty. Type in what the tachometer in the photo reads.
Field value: 3000 rpm
